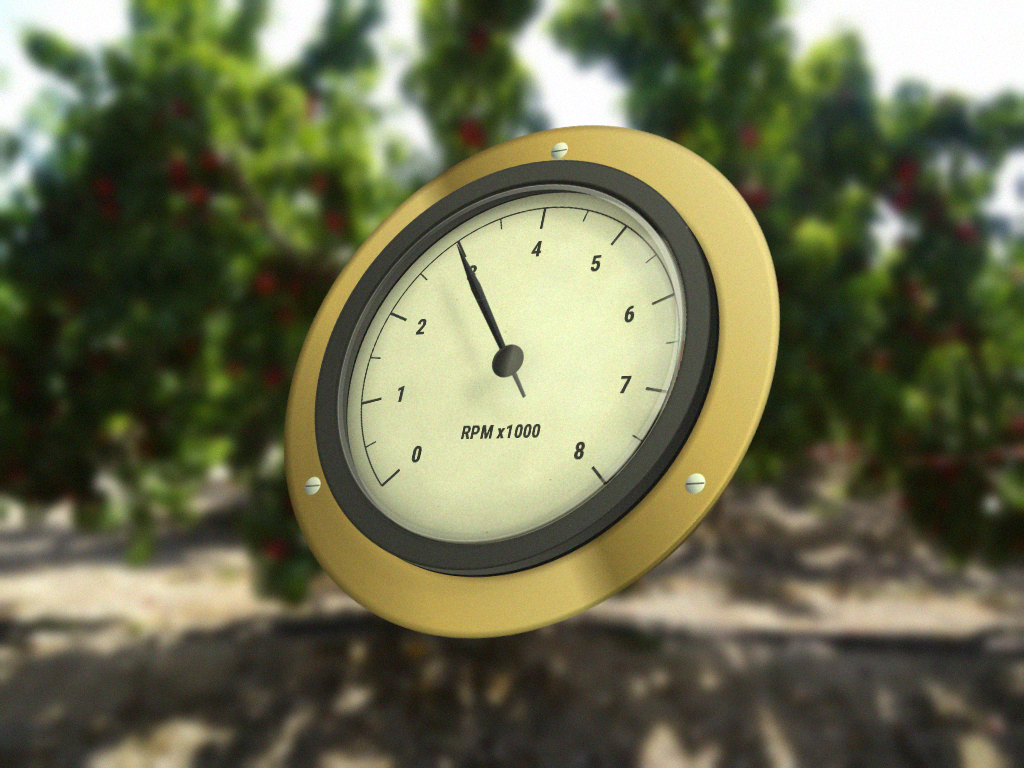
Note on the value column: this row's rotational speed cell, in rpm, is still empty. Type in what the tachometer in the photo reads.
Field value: 3000 rpm
